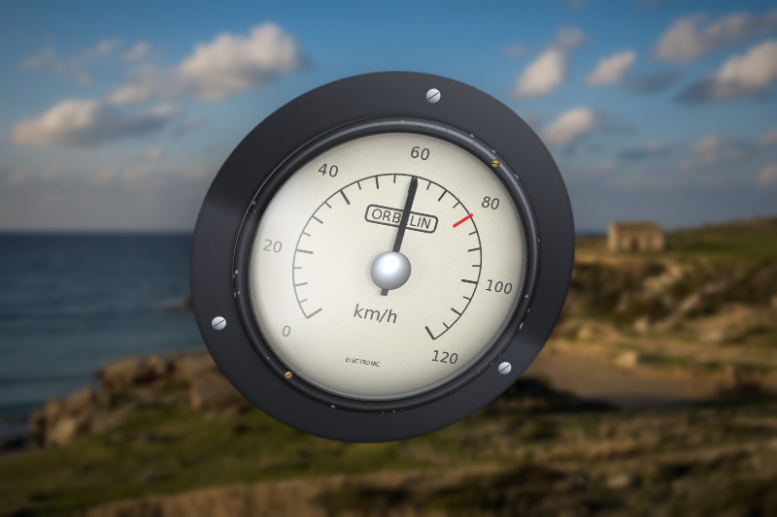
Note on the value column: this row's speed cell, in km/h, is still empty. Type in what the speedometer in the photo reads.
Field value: 60 km/h
